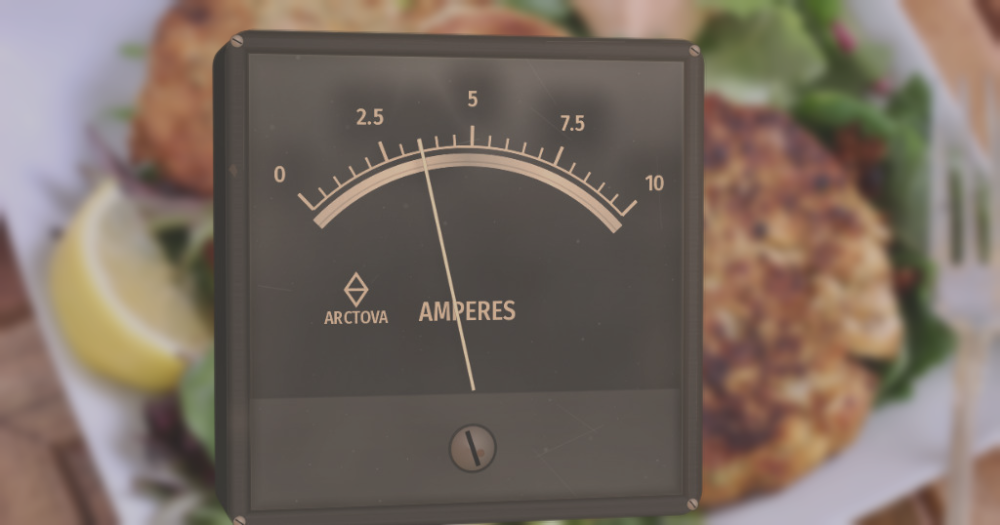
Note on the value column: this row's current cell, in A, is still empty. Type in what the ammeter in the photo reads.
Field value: 3.5 A
